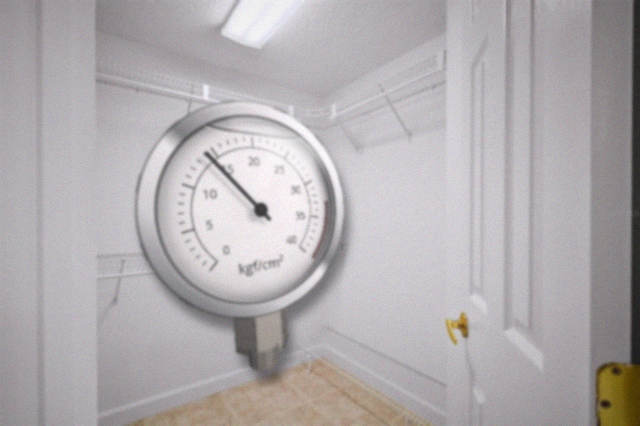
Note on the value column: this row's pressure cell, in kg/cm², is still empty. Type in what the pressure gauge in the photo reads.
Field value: 14 kg/cm²
